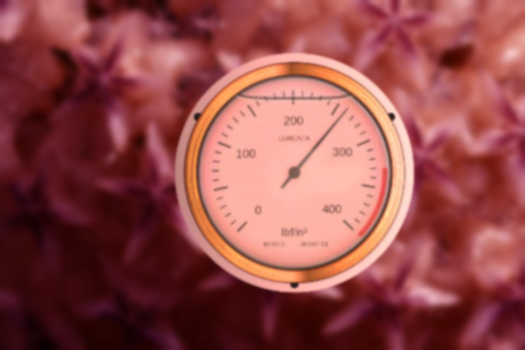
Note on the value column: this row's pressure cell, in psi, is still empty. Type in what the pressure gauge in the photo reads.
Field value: 260 psi
